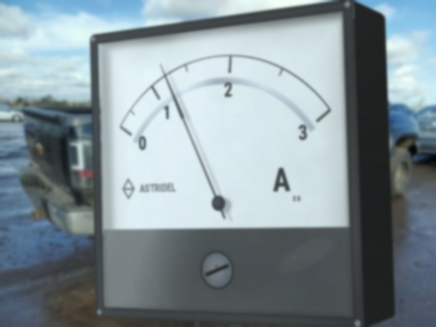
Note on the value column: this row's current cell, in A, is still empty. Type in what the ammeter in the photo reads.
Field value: 1.25 A
